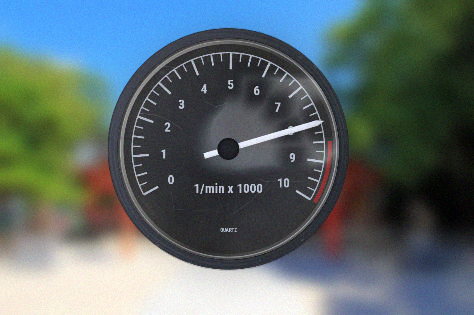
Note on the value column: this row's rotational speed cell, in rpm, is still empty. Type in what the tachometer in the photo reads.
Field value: 8000 rpm
